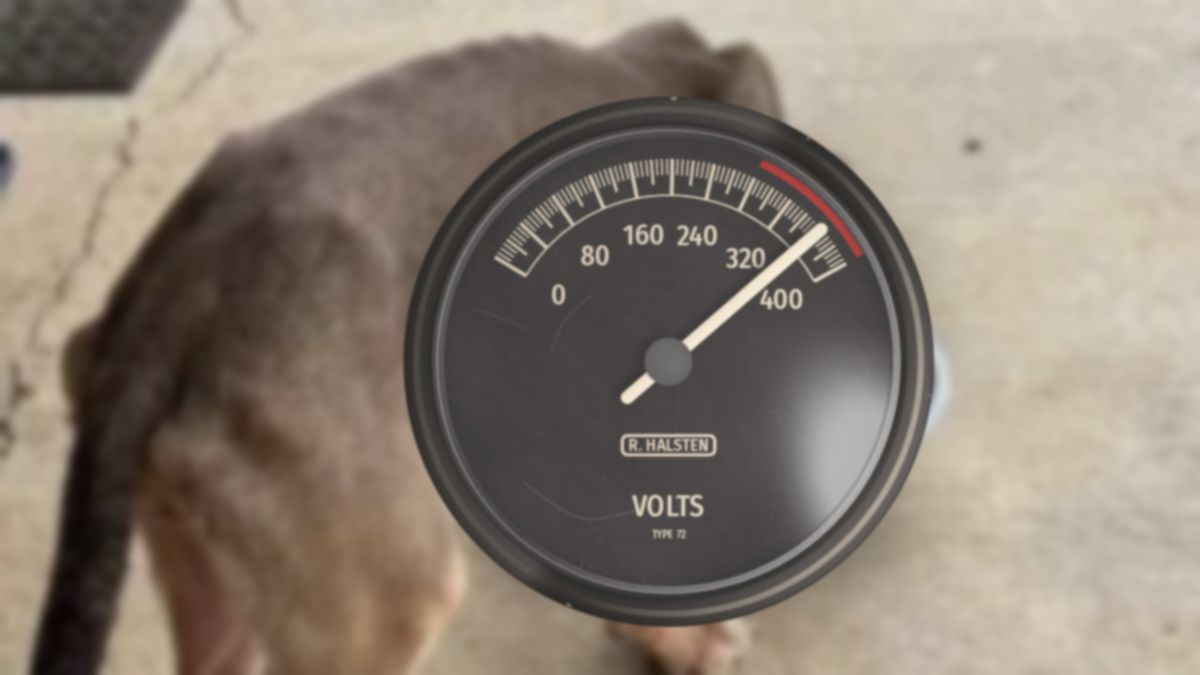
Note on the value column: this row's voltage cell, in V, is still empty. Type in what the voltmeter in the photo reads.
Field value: 360 V
